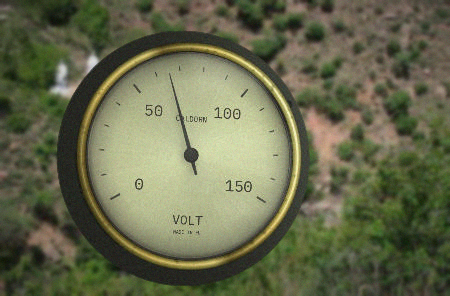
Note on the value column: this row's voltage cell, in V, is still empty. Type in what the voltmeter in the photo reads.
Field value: 65 V
